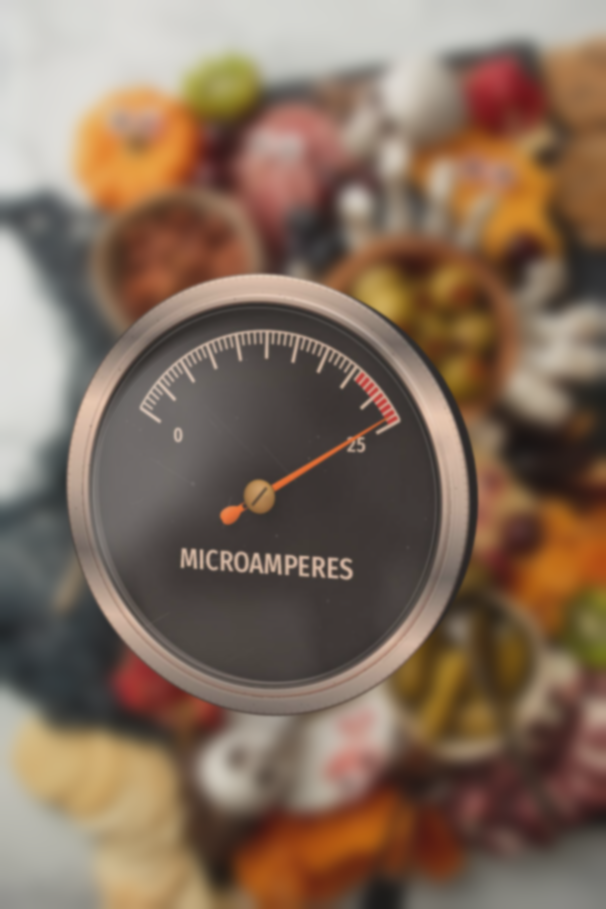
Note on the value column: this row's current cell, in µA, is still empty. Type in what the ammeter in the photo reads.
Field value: 24.5 µA
